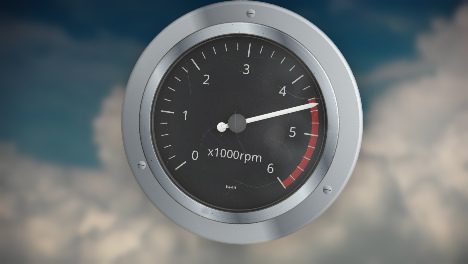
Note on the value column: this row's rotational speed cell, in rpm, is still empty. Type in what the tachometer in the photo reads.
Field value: 4500 rpm
